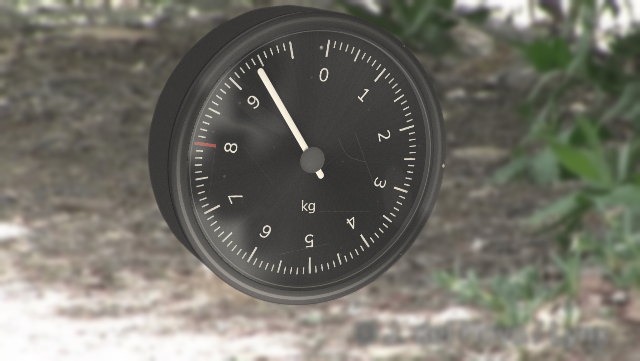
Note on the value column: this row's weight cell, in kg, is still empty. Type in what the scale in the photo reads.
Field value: 9.4 kg
